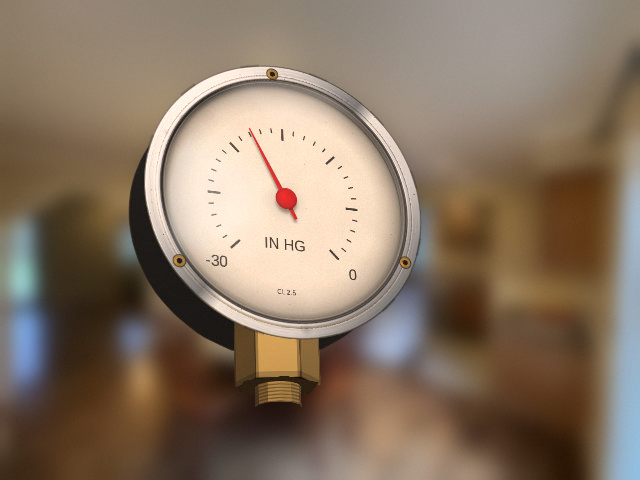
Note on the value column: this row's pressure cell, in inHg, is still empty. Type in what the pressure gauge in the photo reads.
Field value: -18 inHg
